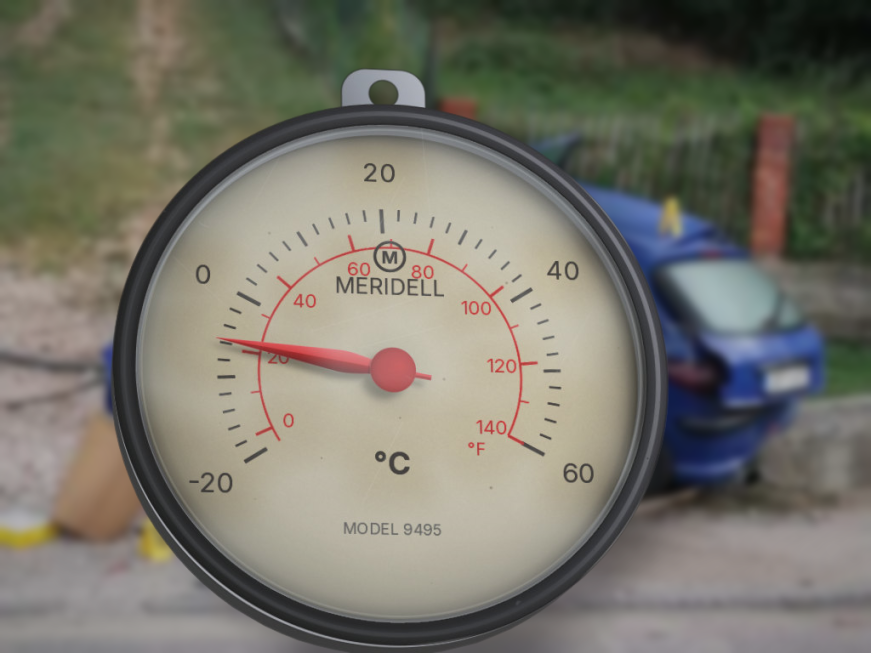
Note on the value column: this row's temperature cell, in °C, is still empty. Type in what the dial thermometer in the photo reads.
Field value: -6 °C
